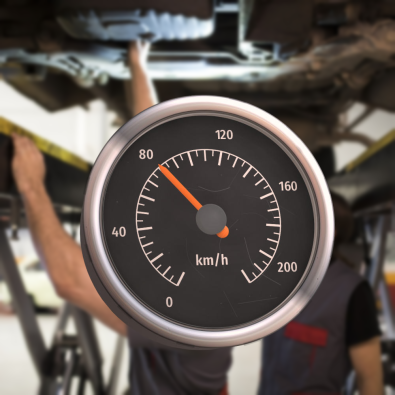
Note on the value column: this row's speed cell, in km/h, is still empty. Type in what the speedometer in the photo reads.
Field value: 80 km/h
